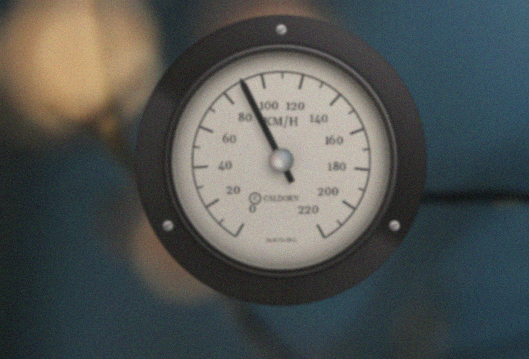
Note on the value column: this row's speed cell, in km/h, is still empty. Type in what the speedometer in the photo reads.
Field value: 90 km/h
